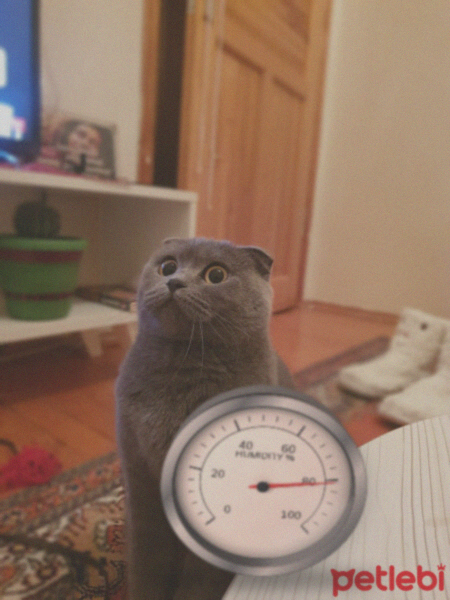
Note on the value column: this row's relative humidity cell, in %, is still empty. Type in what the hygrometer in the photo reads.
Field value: 80 %
